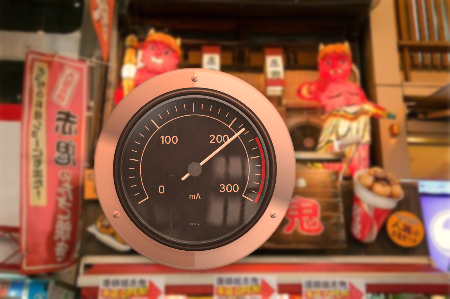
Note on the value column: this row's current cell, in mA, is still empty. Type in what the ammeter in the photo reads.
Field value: 215 mA
